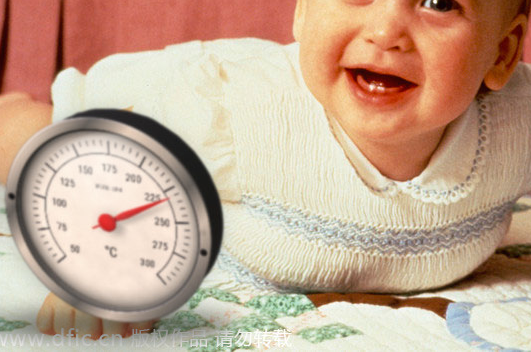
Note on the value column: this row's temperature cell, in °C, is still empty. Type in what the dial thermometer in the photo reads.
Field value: 230 °C
